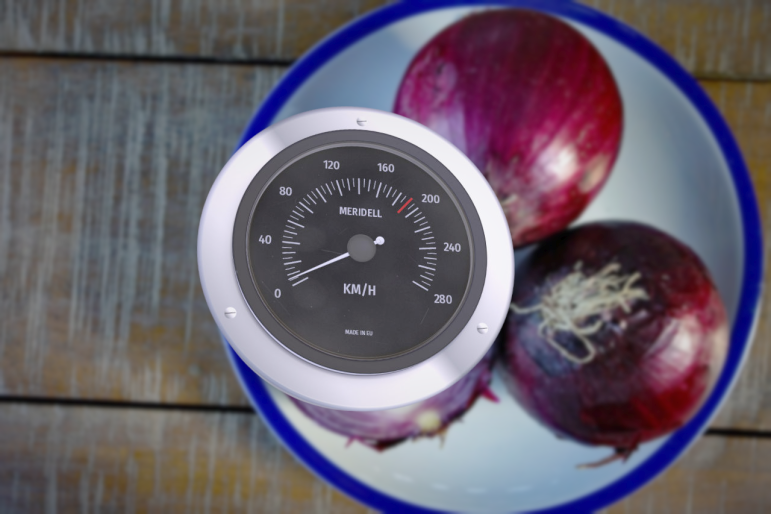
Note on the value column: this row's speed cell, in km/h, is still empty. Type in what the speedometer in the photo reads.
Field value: 5 km/h
